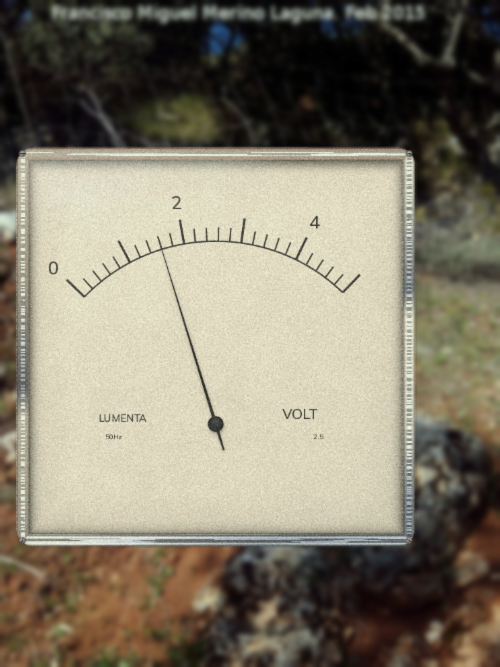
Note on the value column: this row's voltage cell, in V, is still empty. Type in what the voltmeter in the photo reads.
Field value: 1.6 V
